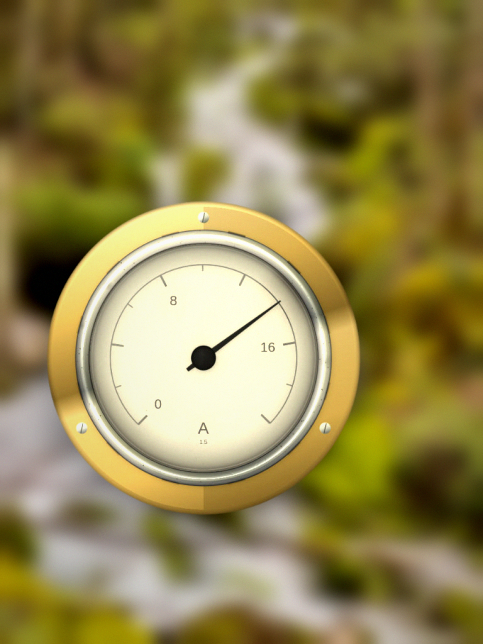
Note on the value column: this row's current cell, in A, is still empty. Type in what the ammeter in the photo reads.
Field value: 14 A
